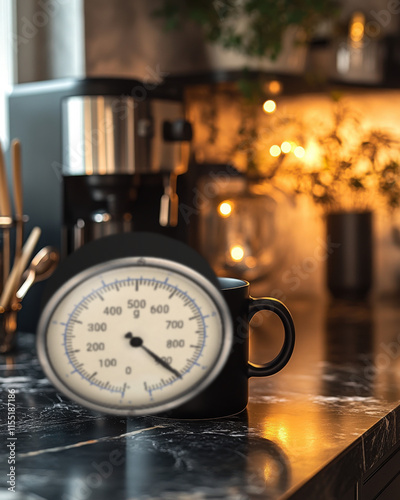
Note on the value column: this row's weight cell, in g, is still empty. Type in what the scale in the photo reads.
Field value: 900 g
